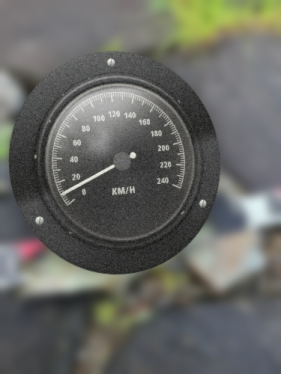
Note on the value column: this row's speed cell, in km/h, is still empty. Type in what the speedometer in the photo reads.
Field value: 10 km/h
